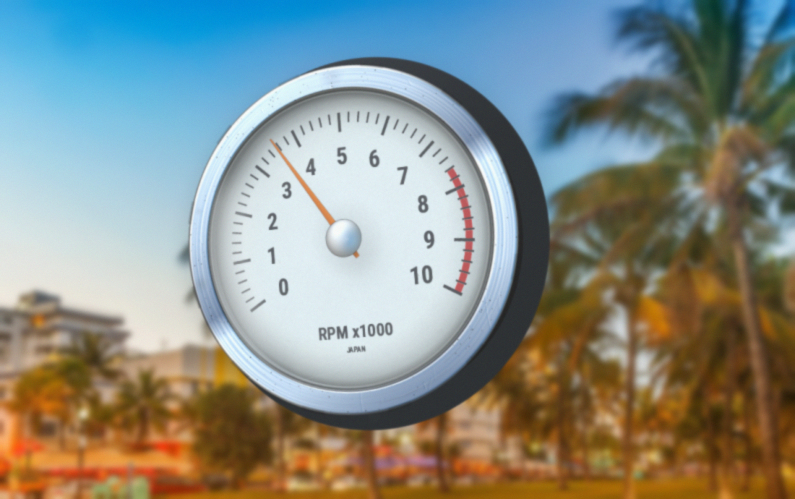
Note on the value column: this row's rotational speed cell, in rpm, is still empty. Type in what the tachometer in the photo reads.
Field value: 3600 rpm
